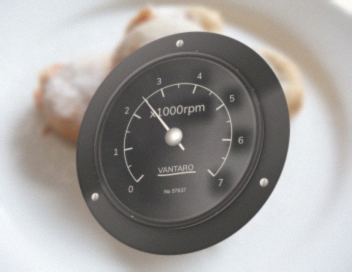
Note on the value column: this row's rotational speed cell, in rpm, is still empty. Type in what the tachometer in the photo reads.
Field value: 2500 rpm
